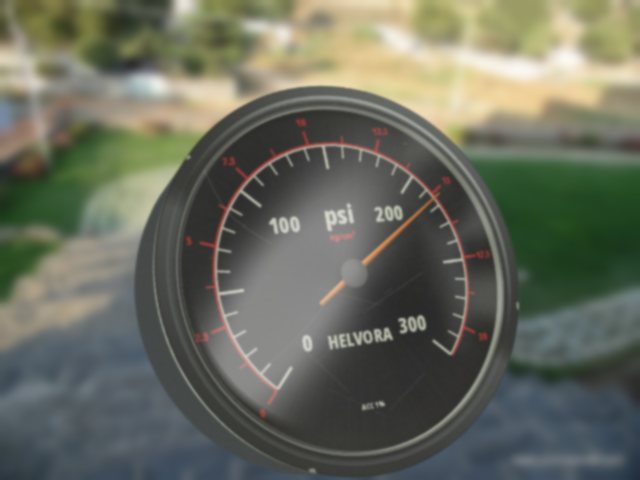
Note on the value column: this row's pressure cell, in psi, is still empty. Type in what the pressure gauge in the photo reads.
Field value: 215 psi
